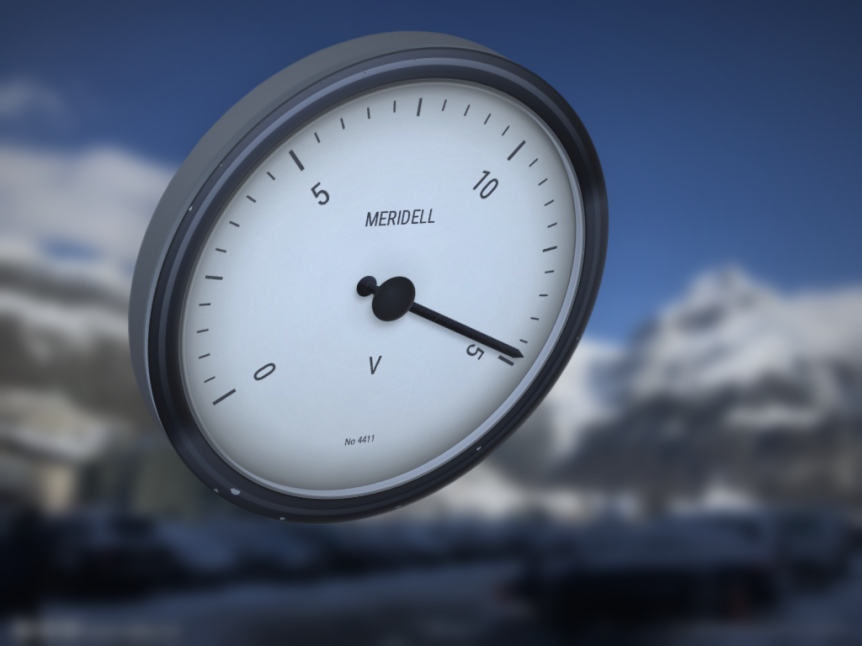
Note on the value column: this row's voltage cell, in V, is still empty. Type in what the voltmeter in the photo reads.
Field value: 14.75 V
